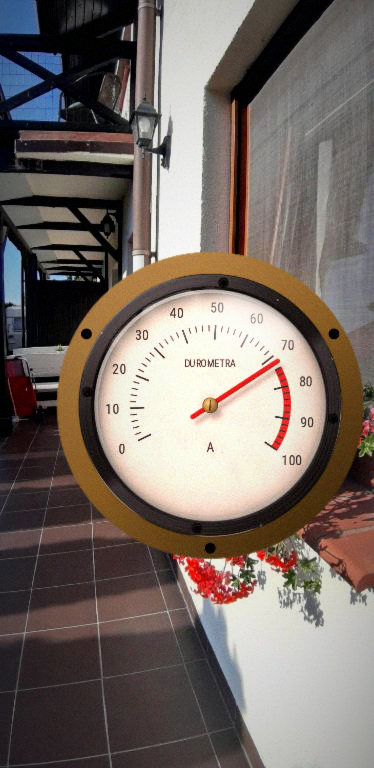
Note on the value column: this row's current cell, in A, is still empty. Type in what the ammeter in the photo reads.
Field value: 72 A
